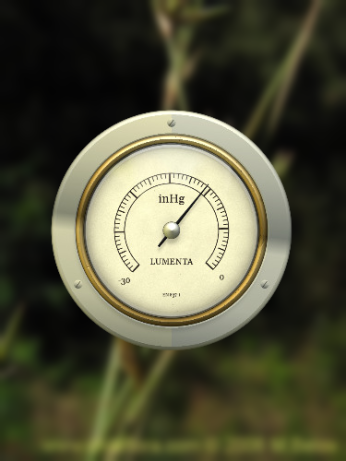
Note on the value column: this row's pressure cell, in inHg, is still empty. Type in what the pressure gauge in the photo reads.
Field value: -10.5 inHg
